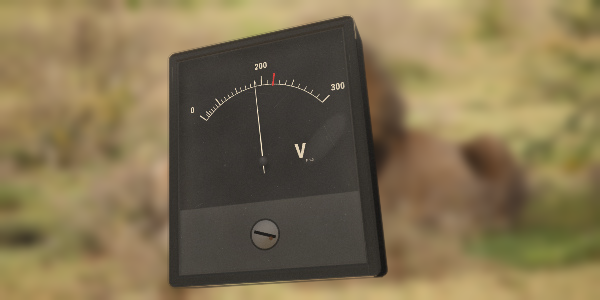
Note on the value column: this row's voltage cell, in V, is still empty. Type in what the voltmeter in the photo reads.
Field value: 190 V
